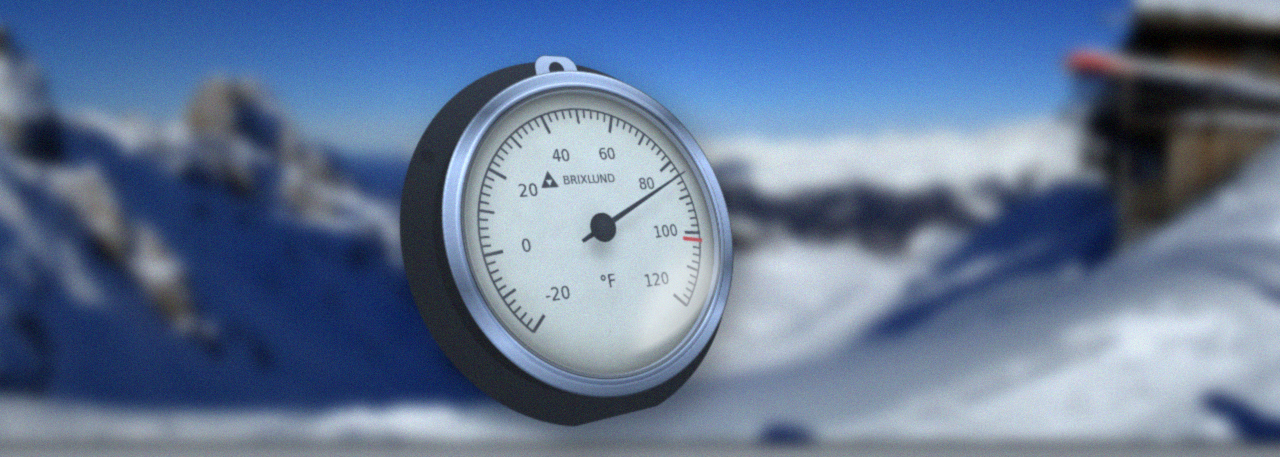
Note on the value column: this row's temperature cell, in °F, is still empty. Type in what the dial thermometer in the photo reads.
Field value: 84 °F
